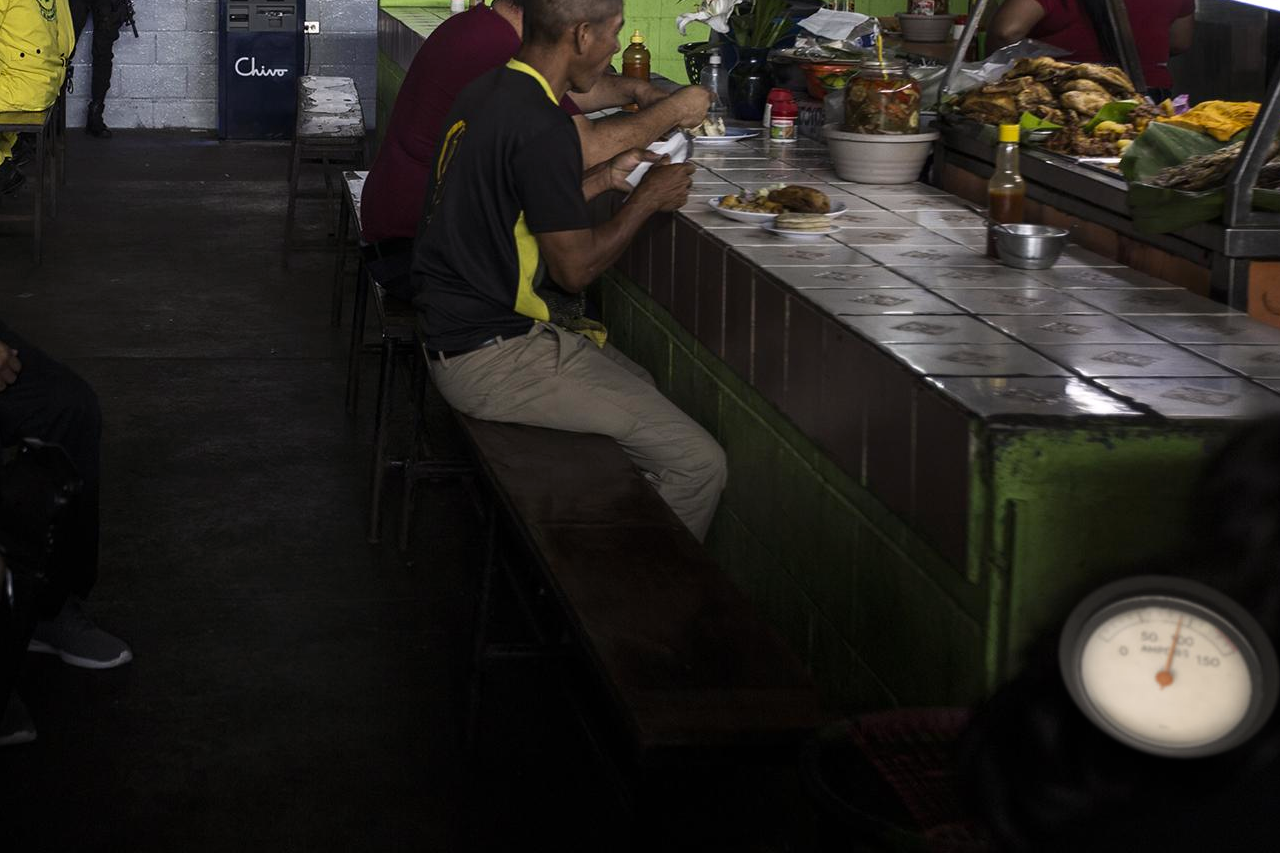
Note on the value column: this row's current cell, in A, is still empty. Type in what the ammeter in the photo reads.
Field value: 90 A
